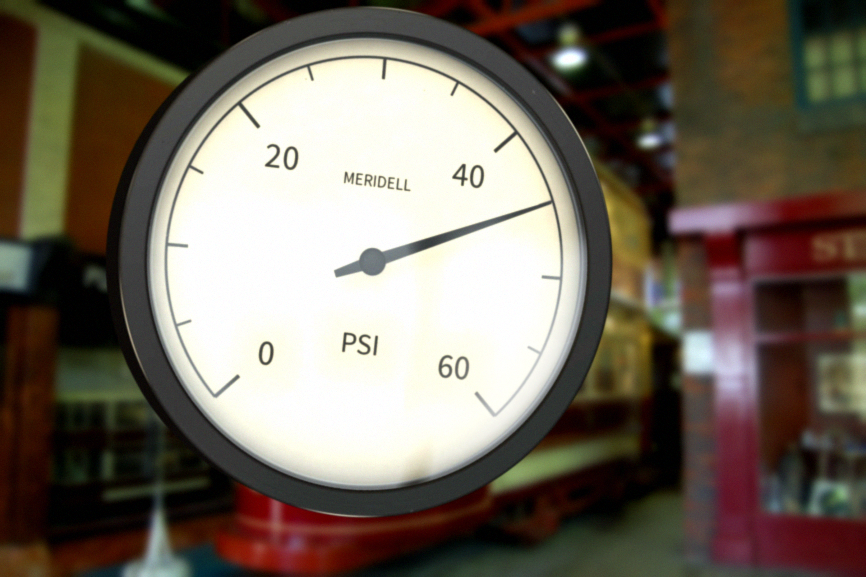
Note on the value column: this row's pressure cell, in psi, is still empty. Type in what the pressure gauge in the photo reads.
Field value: 45 psi
